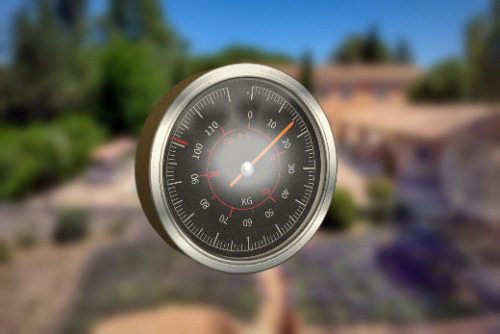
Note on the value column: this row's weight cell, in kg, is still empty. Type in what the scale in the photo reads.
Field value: 15 kg
